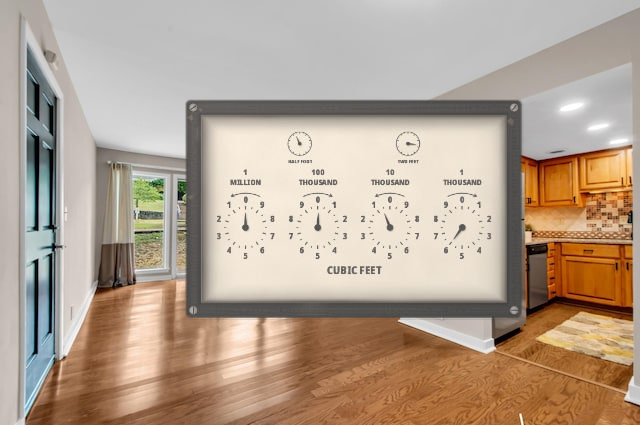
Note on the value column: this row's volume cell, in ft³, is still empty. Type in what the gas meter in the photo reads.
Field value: 600 ft³
